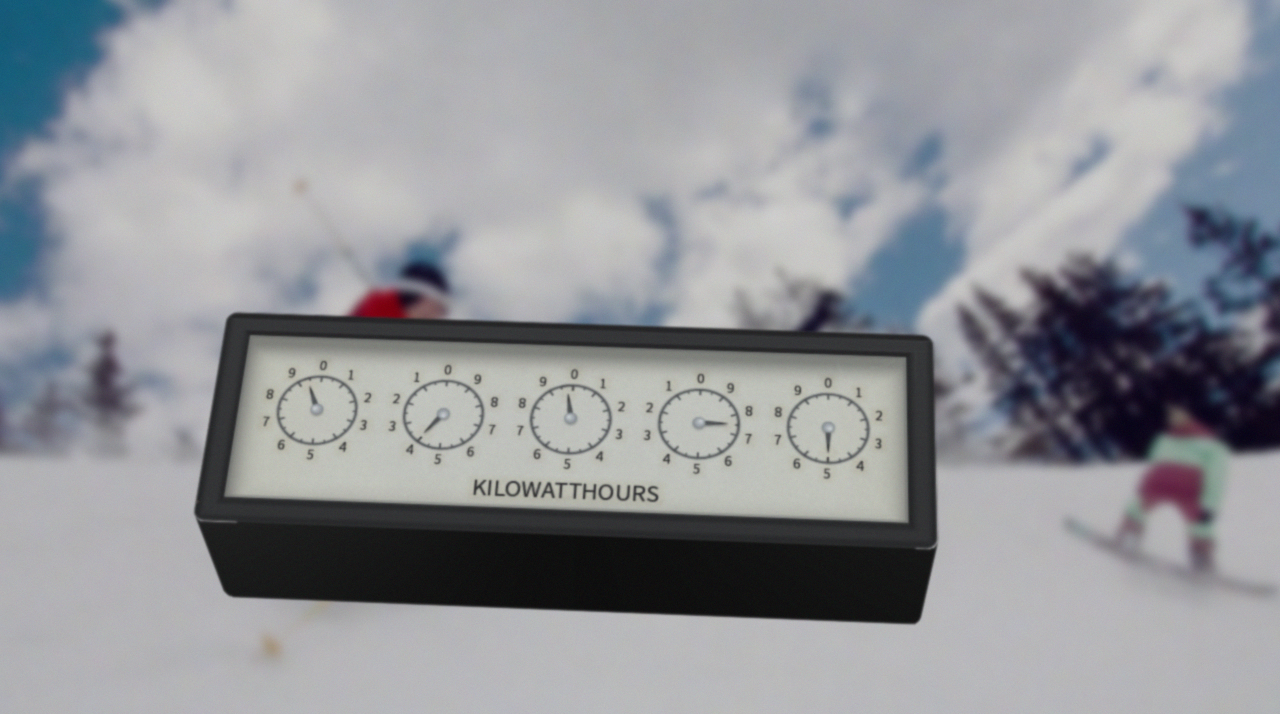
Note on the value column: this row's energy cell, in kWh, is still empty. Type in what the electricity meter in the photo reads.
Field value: 93975 kWh
